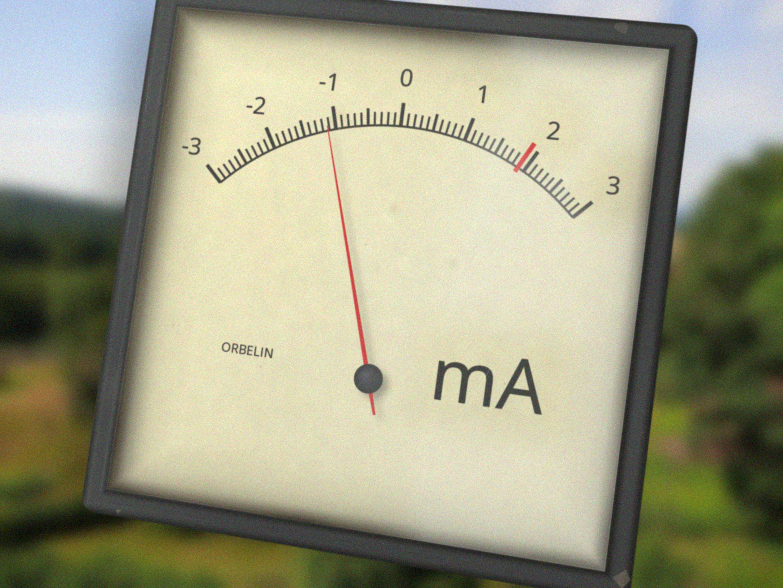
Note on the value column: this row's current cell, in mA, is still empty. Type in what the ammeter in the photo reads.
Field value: -1.1 mA
